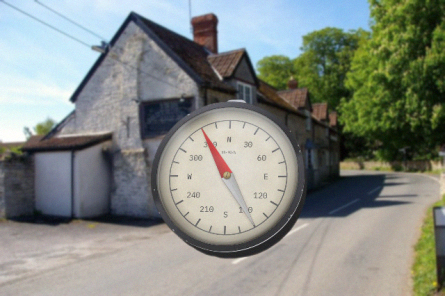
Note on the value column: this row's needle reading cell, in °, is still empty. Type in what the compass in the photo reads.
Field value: 330 °
